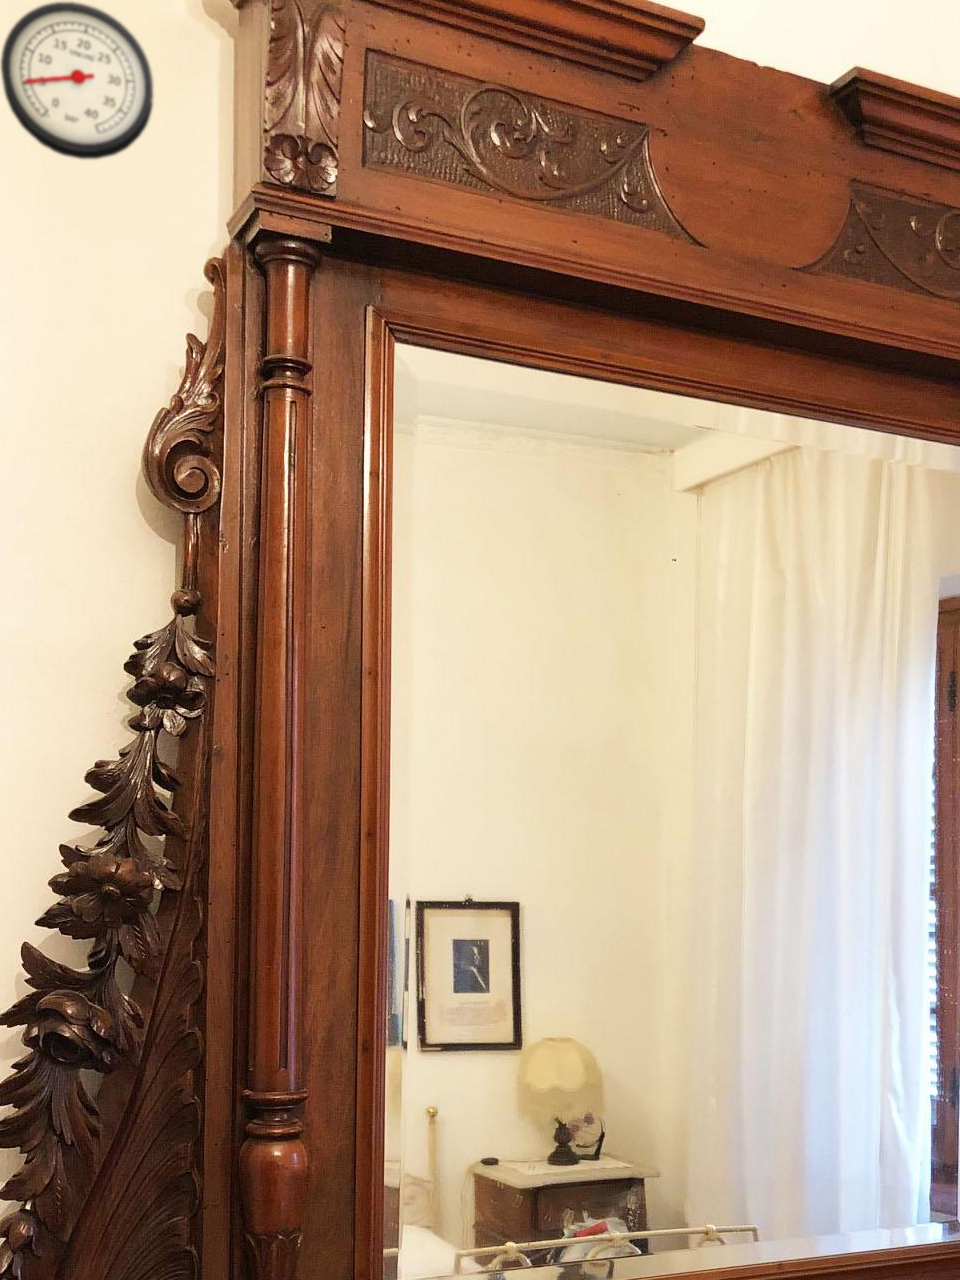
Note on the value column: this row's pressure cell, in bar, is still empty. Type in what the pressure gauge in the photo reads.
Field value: 5 bar
